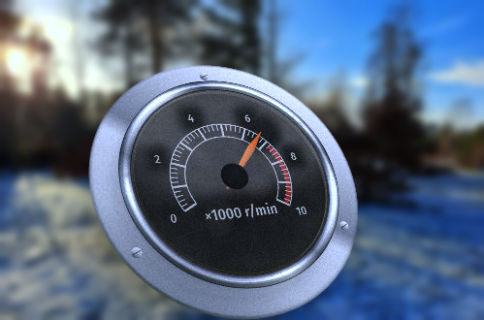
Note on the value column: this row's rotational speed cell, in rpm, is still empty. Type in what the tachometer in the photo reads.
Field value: 6600 rpm
